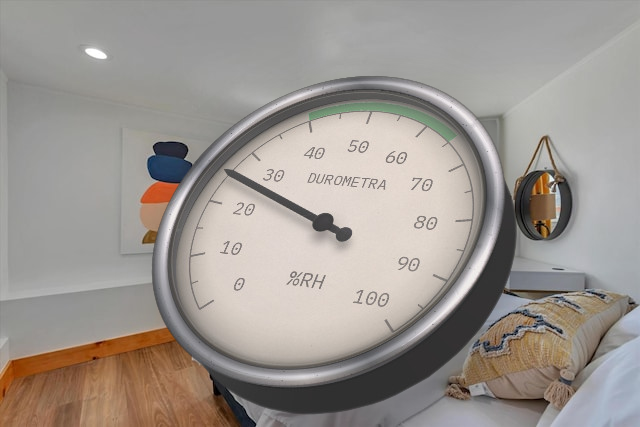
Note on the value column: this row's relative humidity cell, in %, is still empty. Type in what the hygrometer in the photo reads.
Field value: 25 %
